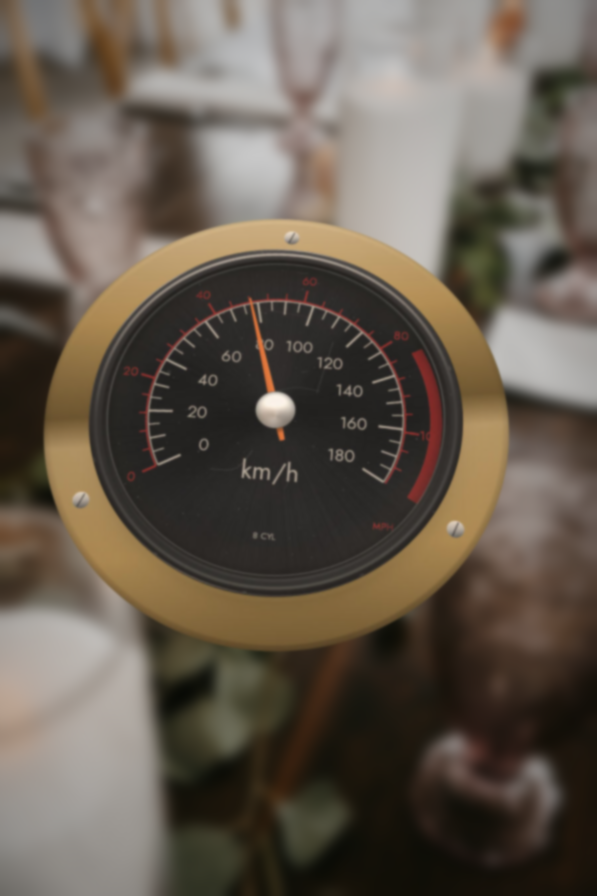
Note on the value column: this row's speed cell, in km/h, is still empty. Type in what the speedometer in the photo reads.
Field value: 77.5 km/h
